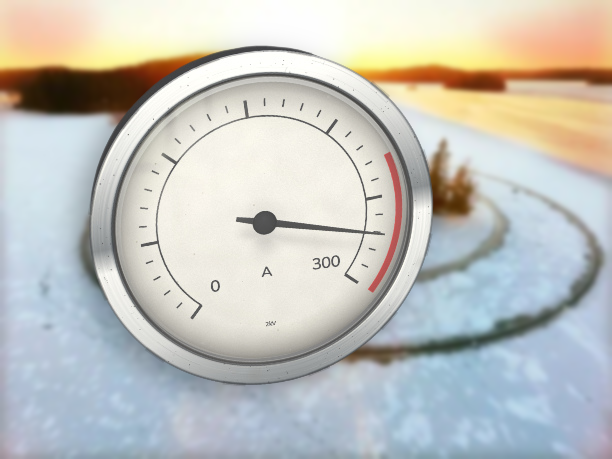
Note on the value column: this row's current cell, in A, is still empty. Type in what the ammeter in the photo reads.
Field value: 270 A
